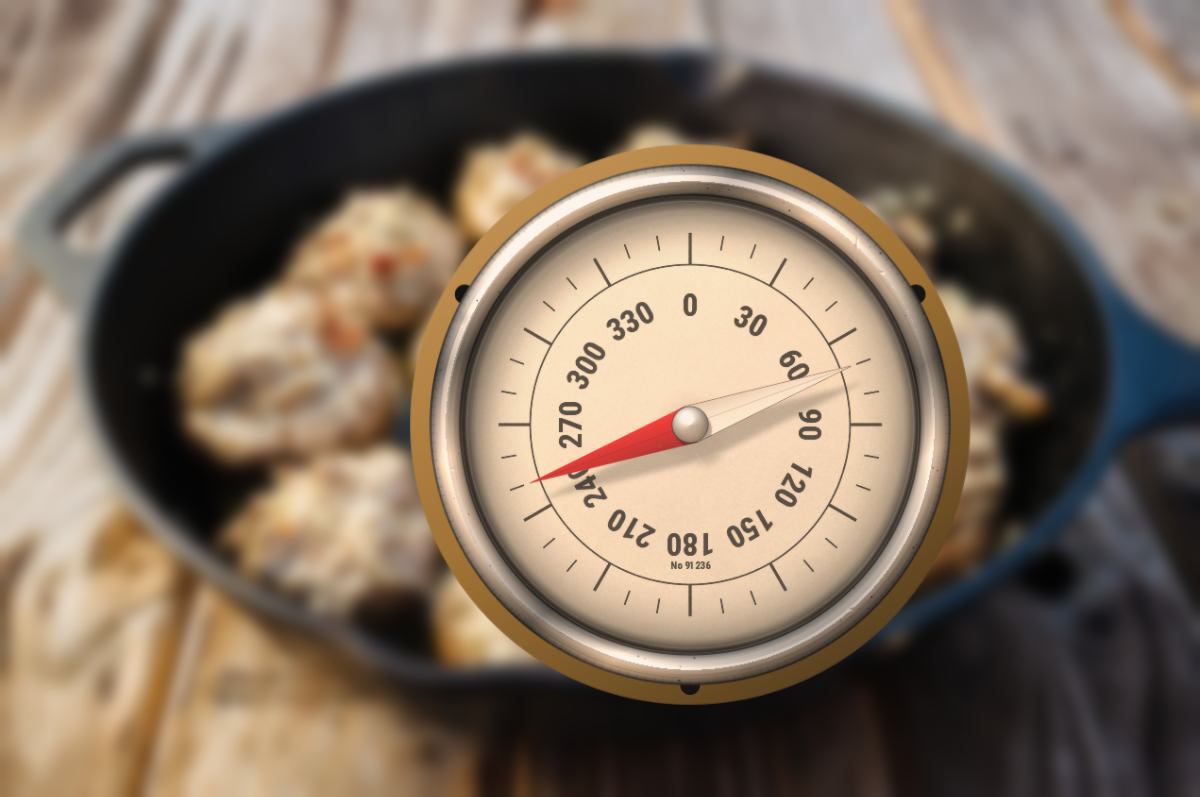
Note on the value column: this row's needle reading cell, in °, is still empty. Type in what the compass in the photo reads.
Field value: 250 °
